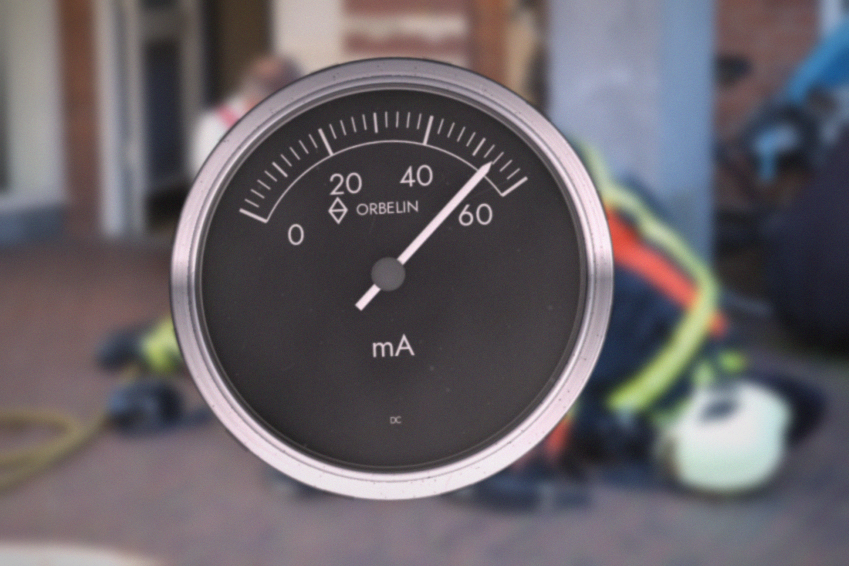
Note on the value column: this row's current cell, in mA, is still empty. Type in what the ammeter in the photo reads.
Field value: 54 mA
